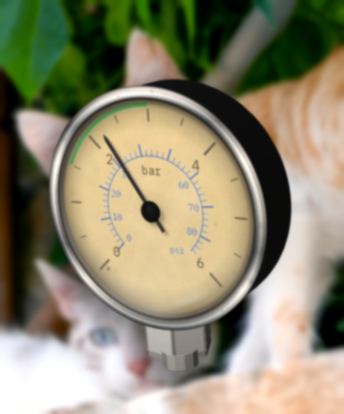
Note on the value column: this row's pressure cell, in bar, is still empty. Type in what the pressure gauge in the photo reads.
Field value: 2.25 bar
